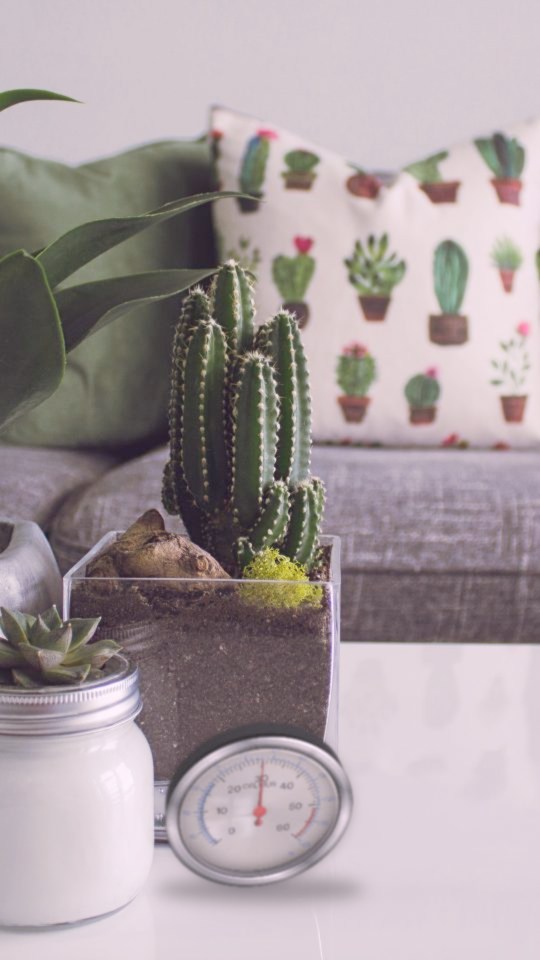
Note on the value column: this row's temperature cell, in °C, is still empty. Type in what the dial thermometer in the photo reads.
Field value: 30 °C
